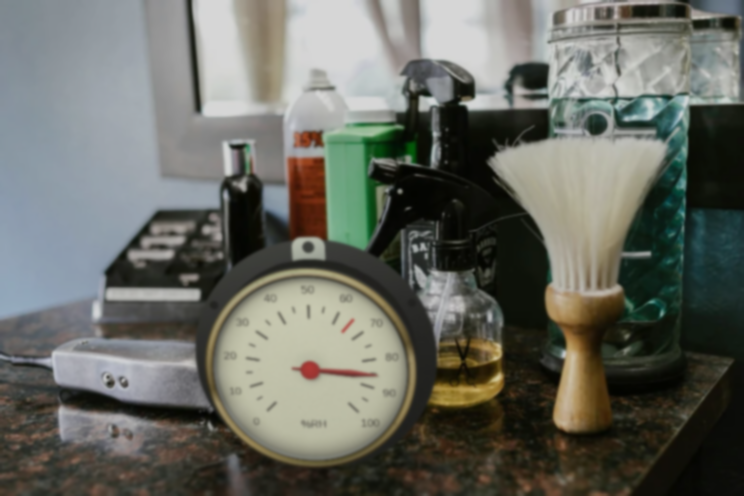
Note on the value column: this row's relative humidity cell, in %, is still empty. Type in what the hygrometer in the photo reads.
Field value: 85 %
